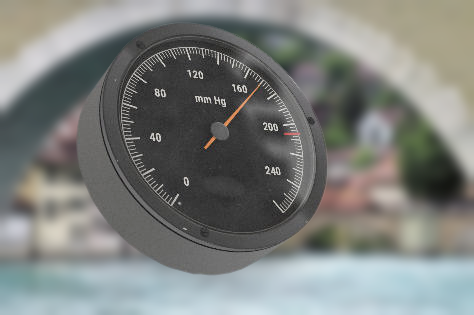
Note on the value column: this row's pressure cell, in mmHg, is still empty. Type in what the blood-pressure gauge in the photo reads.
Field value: 170 mmHg
